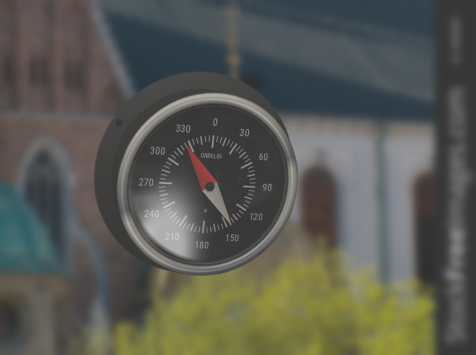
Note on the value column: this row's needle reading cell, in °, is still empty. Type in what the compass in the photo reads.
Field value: 325 °
